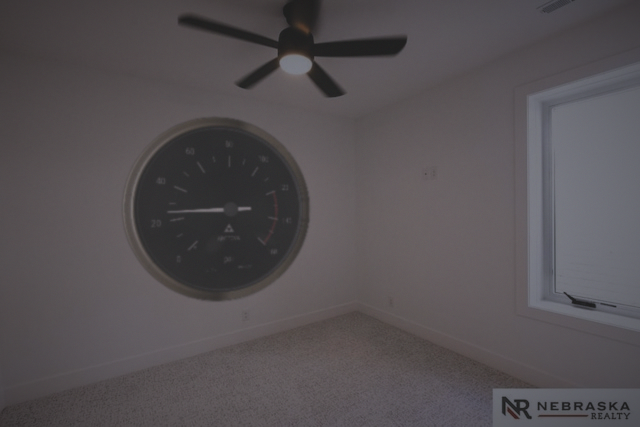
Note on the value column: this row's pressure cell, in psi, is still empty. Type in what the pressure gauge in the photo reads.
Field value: 25 psi
